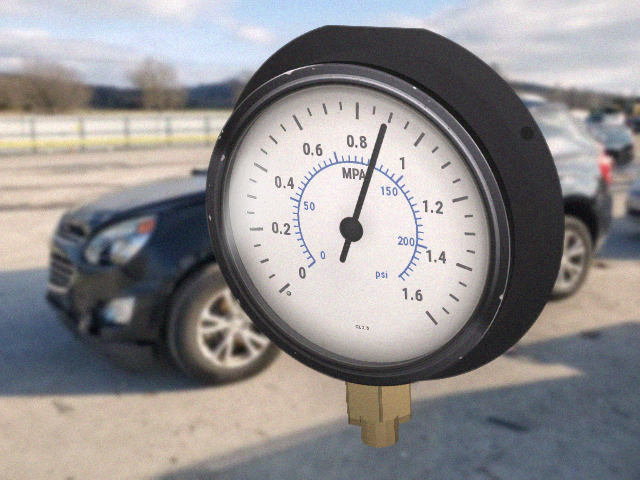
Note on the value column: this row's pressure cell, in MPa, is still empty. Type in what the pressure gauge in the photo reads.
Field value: 0.9 MPa
